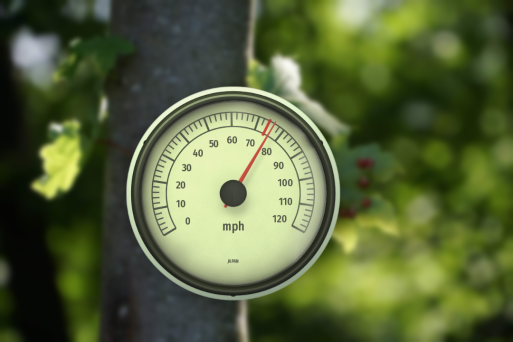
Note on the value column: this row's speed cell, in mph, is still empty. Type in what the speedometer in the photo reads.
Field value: 76 mph
